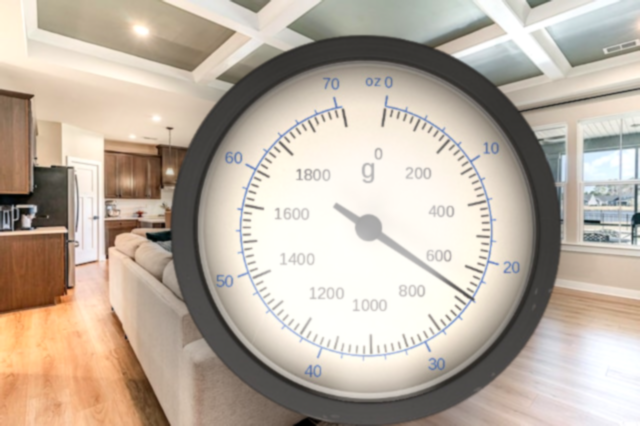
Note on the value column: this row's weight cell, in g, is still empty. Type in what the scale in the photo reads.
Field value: 680 g
